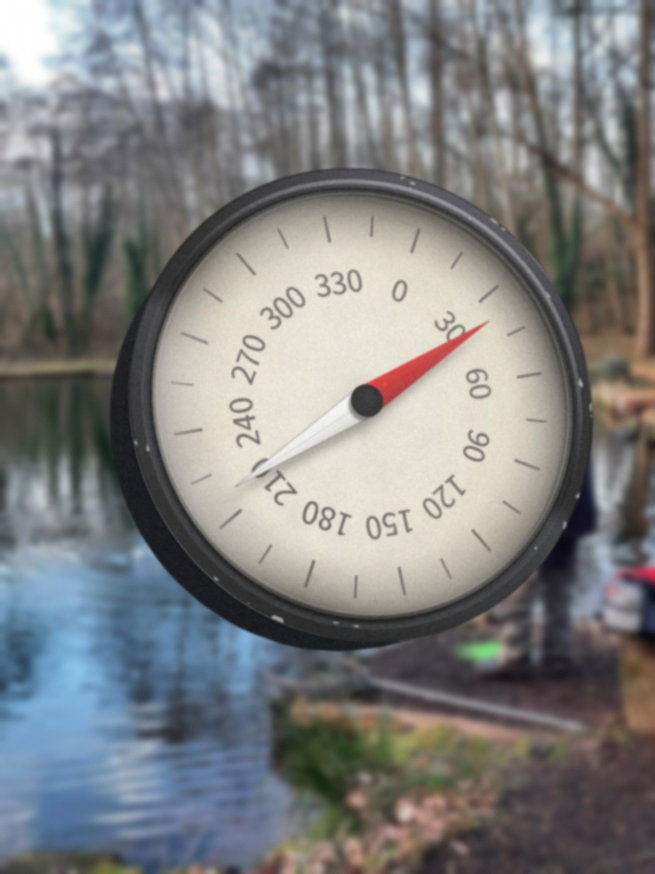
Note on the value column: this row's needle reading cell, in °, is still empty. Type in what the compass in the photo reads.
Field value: 37.5 °
